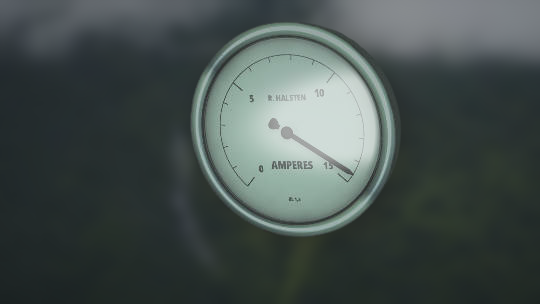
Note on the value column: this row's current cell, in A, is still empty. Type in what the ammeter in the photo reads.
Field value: 14.5 A
